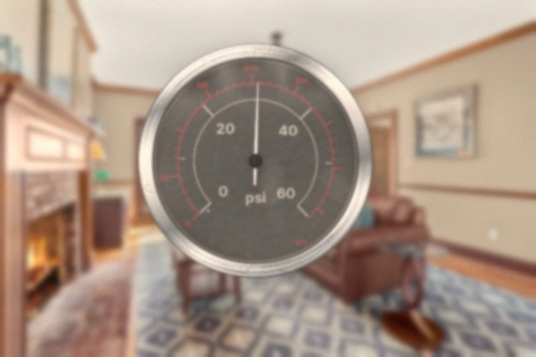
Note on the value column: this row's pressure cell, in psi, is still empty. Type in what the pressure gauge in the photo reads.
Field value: 30 psi
